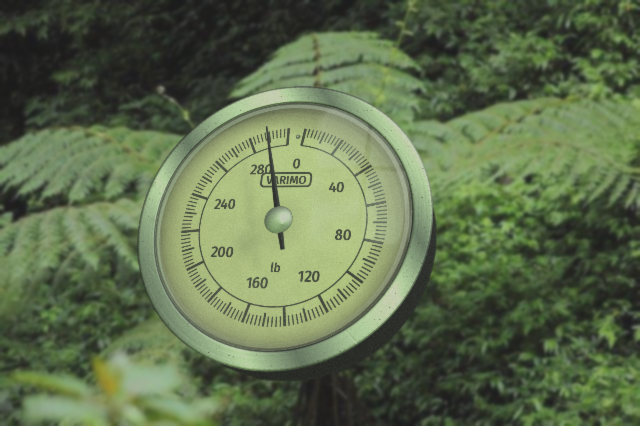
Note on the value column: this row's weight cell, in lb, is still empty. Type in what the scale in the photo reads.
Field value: 290 lb
